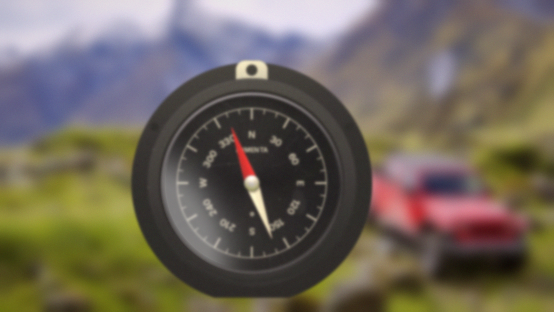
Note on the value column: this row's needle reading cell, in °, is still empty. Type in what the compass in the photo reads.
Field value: 340 °
